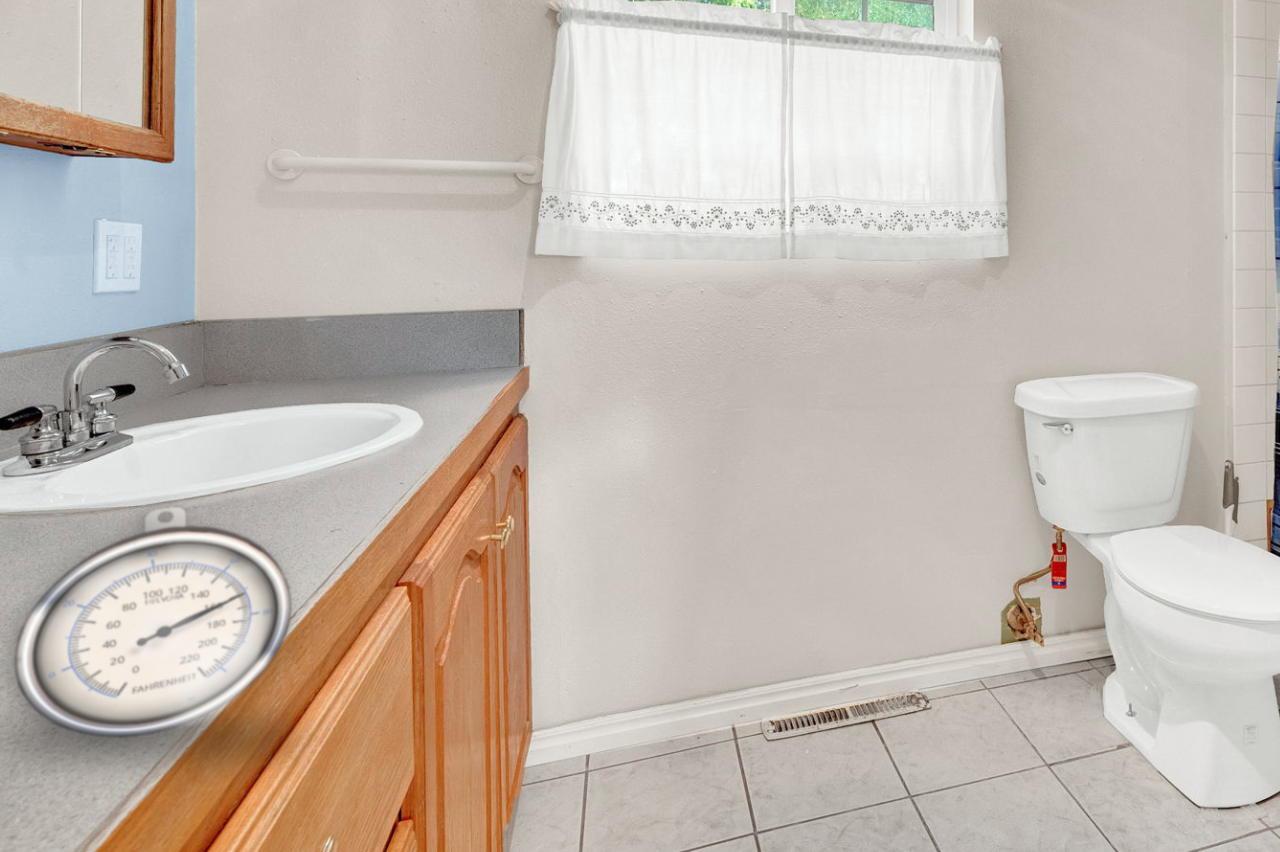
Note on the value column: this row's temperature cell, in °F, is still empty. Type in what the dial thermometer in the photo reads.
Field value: 160 °F
